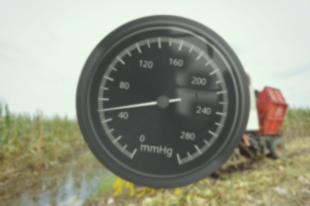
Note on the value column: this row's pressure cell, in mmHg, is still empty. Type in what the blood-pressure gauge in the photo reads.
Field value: 50 mmHg
